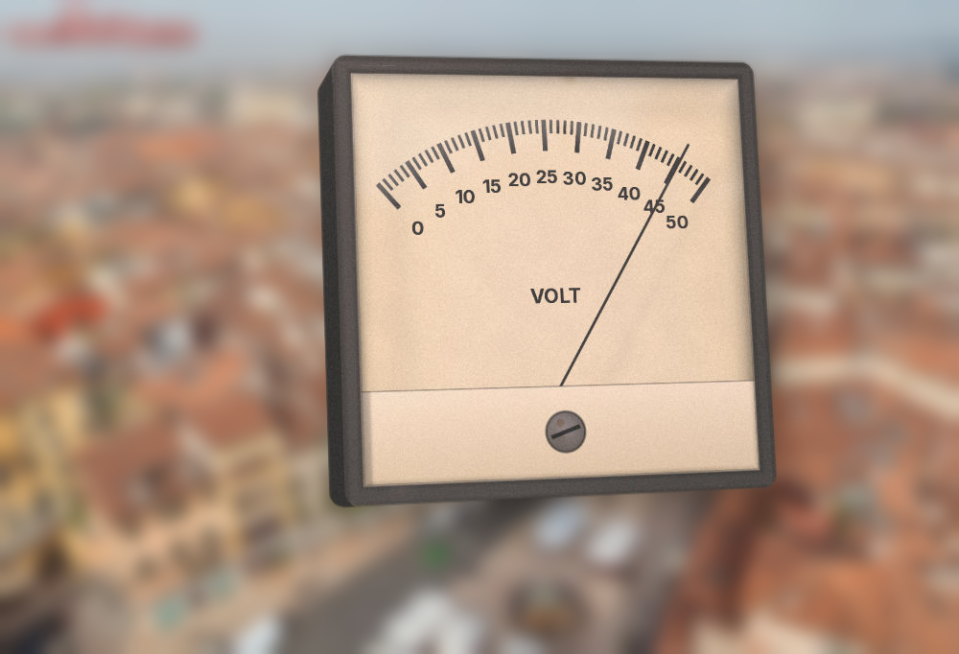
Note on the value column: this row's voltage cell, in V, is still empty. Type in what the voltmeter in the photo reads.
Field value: 45 V
